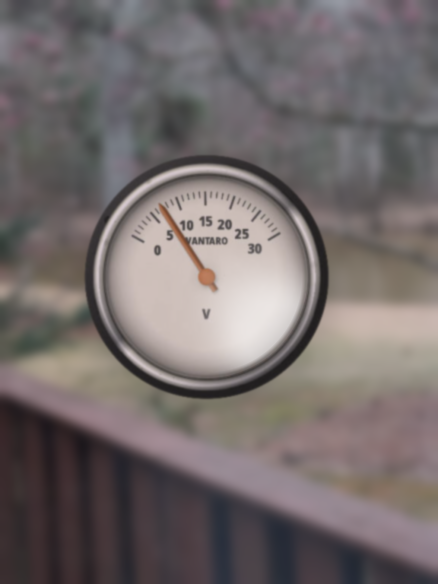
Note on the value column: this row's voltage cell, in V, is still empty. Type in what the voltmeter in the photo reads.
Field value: 7 V
